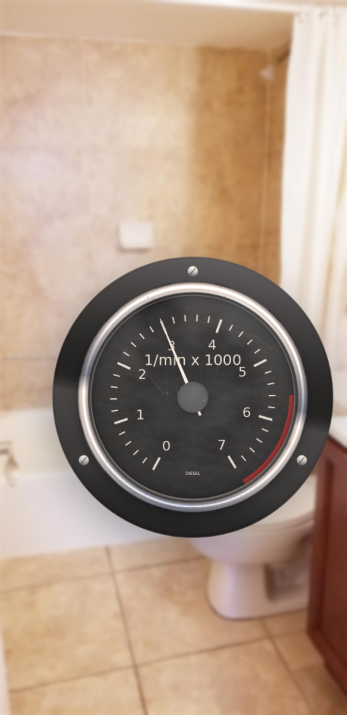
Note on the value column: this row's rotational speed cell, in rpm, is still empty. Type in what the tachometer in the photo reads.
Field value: 3000 rpm
